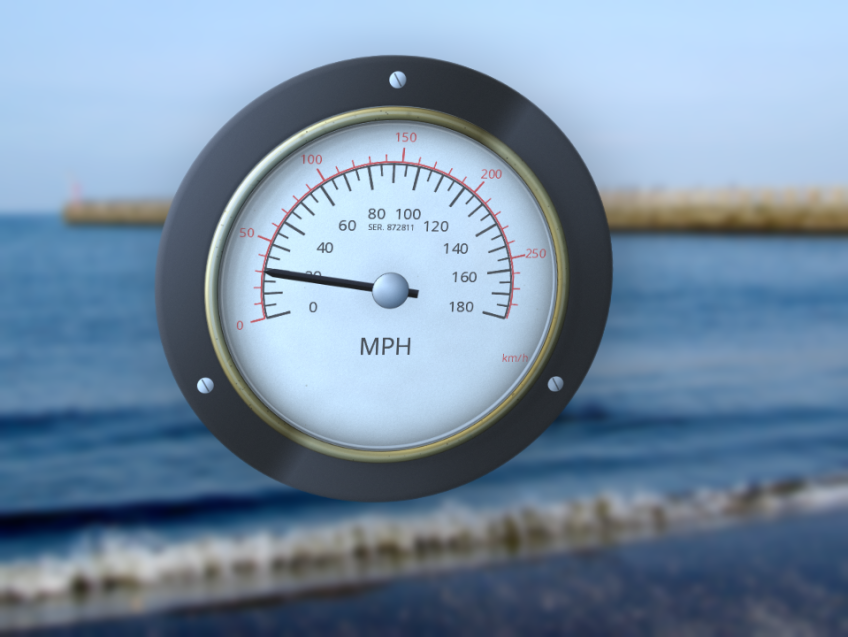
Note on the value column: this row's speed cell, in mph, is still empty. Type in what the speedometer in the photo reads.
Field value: 20 mph
